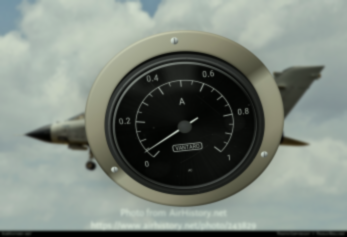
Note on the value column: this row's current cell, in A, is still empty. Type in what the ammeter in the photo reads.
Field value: 0.05 A
